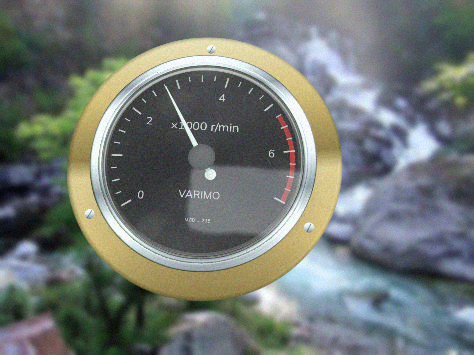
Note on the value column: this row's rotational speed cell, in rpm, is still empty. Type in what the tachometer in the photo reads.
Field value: 2750 rpm
